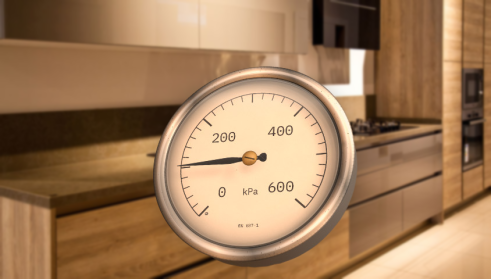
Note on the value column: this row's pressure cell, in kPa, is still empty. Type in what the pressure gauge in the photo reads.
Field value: 100 kPa
